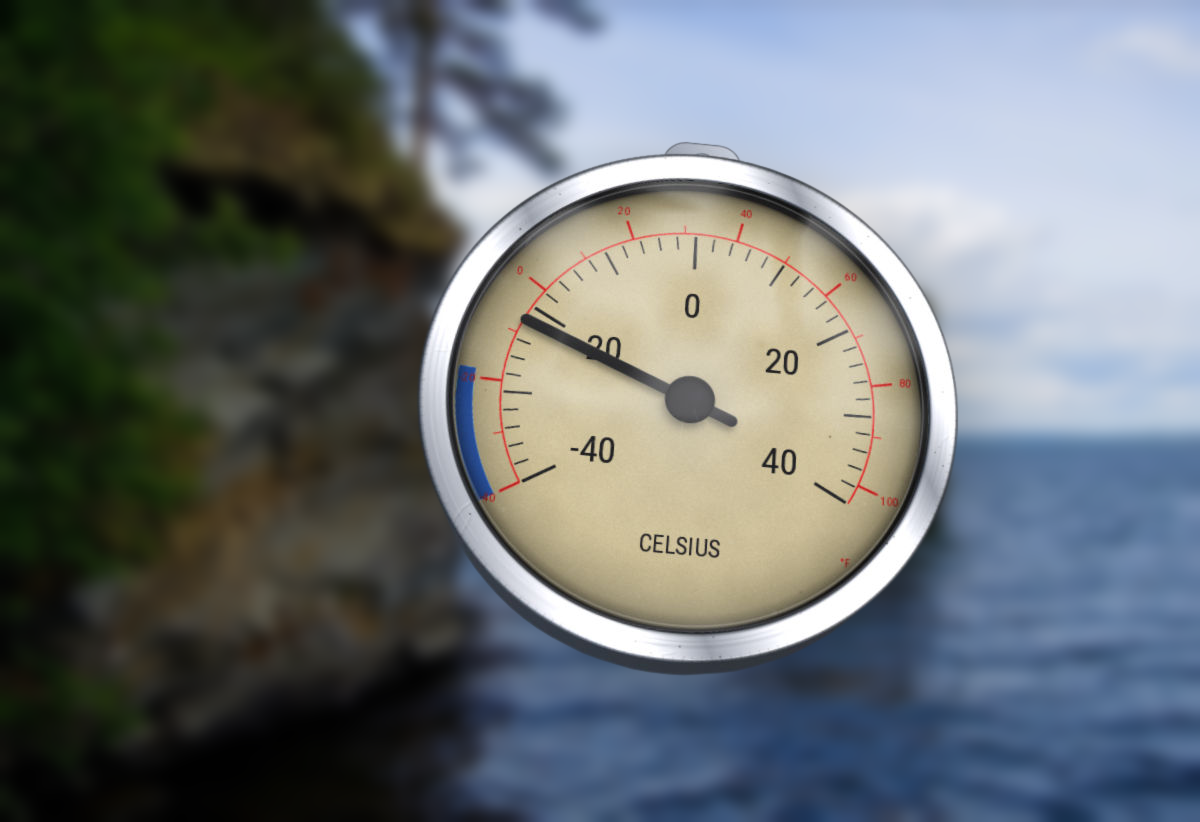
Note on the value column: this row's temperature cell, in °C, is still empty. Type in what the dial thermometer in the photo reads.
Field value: -22 °C
